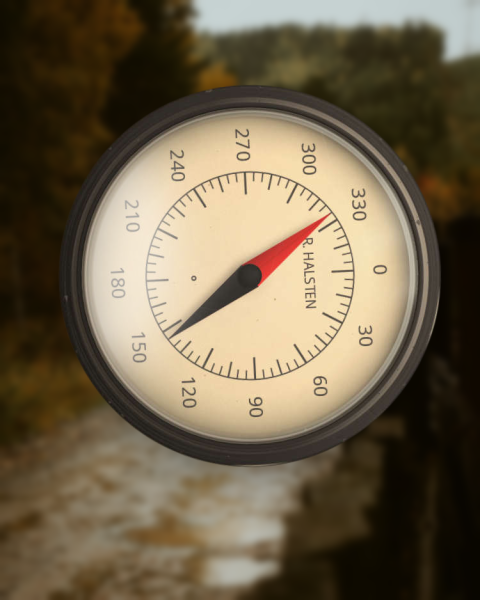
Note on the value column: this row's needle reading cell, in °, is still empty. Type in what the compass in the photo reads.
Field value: 325 °
